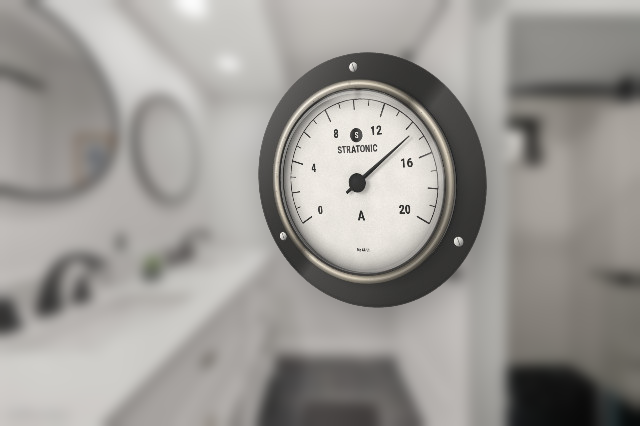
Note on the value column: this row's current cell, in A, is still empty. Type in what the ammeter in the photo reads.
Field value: 14.5 A
